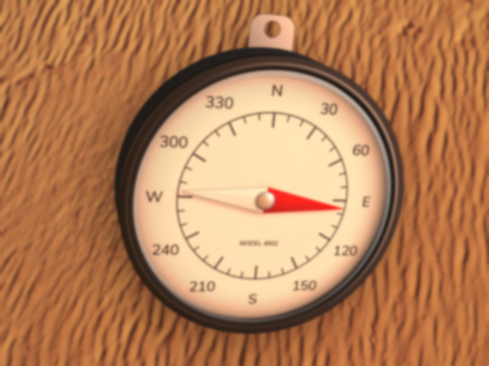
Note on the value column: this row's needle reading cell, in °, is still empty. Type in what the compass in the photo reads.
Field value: 95 °
